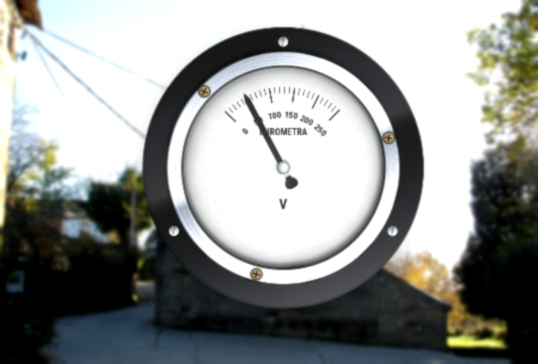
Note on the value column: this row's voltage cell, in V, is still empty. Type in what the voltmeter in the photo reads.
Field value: 50 V
